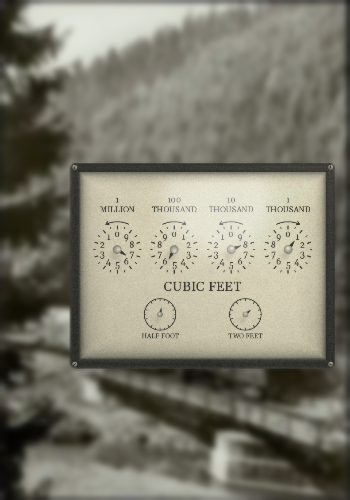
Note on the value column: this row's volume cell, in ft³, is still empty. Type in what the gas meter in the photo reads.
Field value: 658100 ft³
